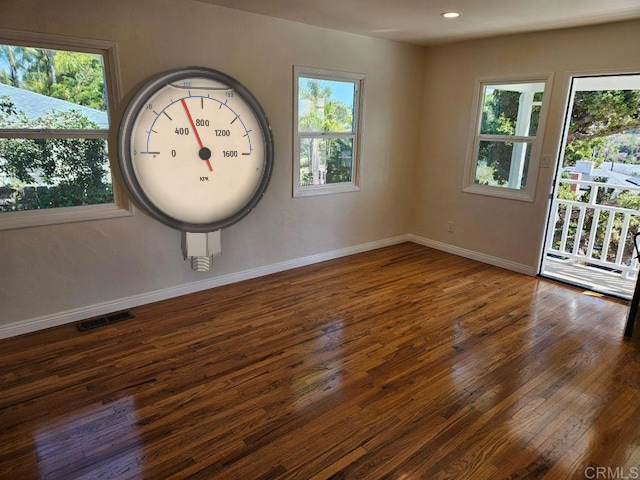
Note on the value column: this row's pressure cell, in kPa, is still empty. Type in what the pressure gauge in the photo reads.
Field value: 600 kPa
